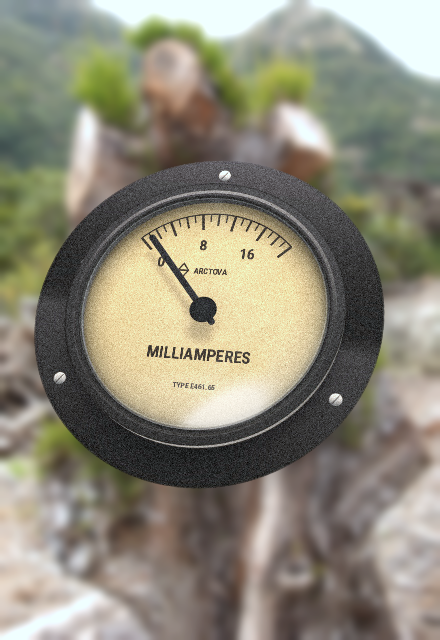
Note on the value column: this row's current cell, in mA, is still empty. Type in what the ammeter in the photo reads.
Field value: 1 mA
